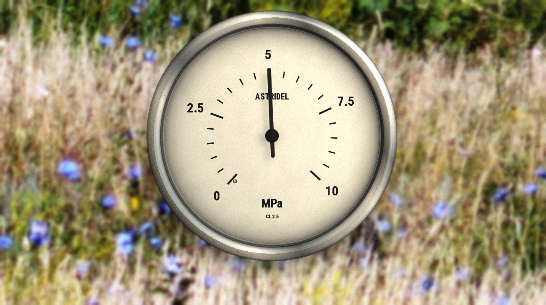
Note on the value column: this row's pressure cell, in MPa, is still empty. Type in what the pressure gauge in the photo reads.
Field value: 5 MPa
